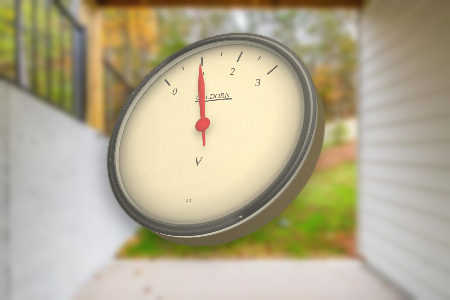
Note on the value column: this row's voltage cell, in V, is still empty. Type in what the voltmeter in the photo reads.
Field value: 1 V
